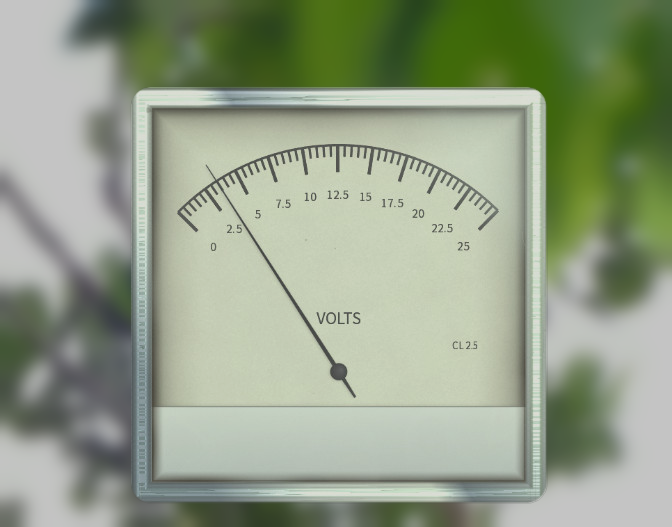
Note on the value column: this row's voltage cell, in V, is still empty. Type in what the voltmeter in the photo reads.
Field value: 3.5 V
